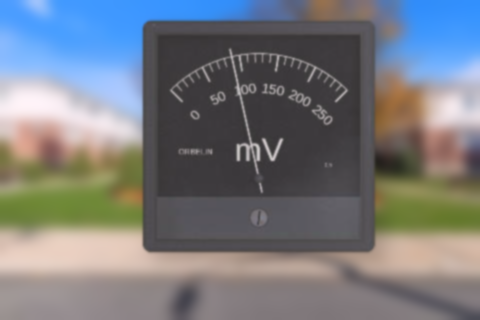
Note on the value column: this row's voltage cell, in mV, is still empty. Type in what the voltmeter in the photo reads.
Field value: 90 mV
